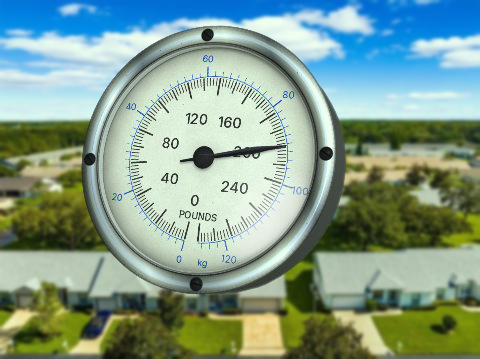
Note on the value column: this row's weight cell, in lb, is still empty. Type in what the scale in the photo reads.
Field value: 200 lb
